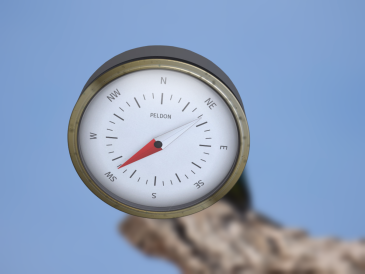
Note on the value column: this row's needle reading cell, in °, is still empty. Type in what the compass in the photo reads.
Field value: 230 °
